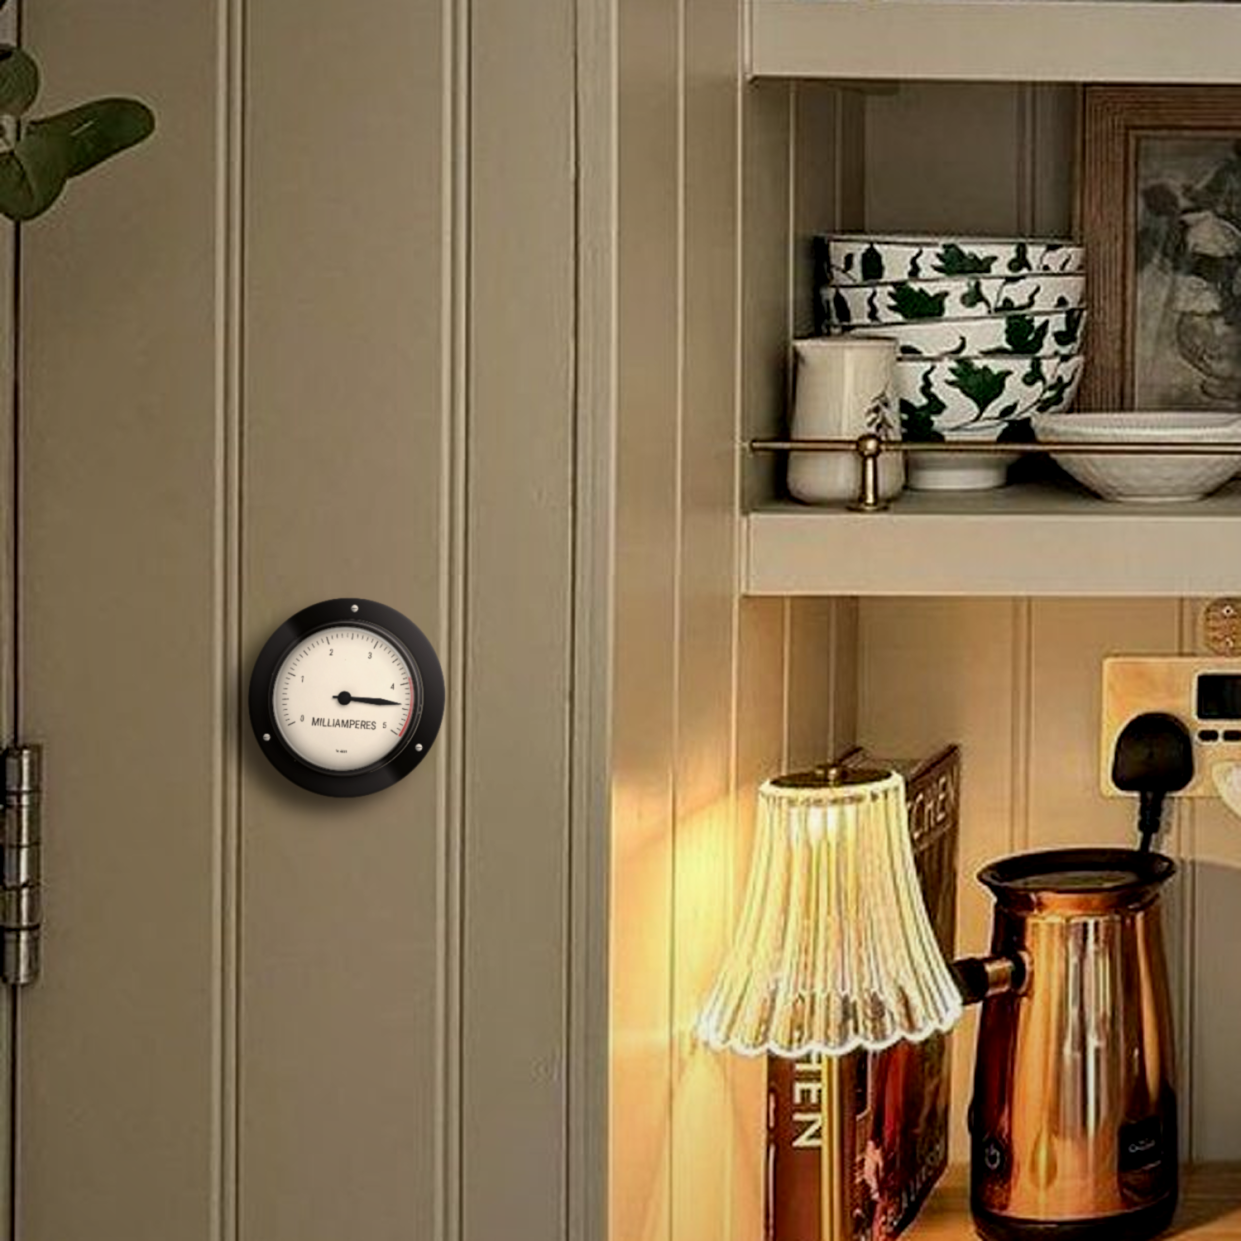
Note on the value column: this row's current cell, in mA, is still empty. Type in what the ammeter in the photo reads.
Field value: 4.4 mA
